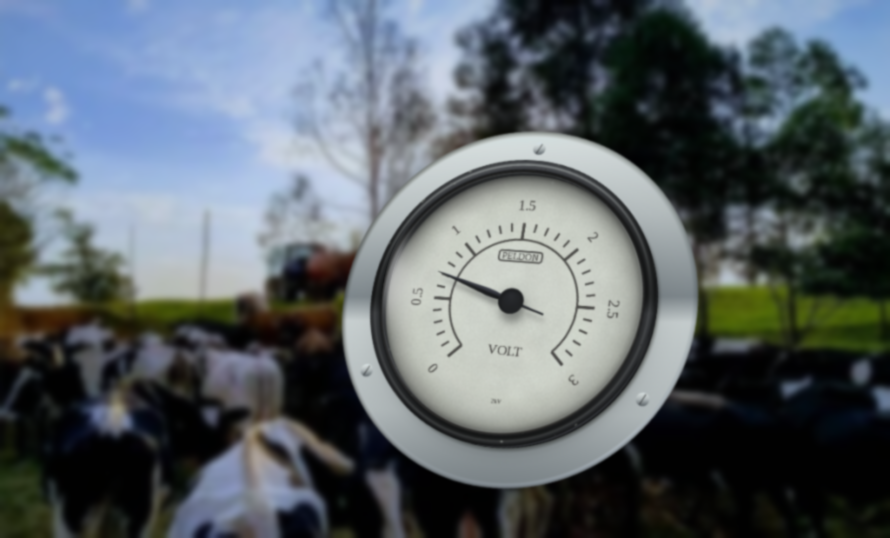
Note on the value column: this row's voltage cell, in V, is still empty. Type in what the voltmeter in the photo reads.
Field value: 0.7 V
